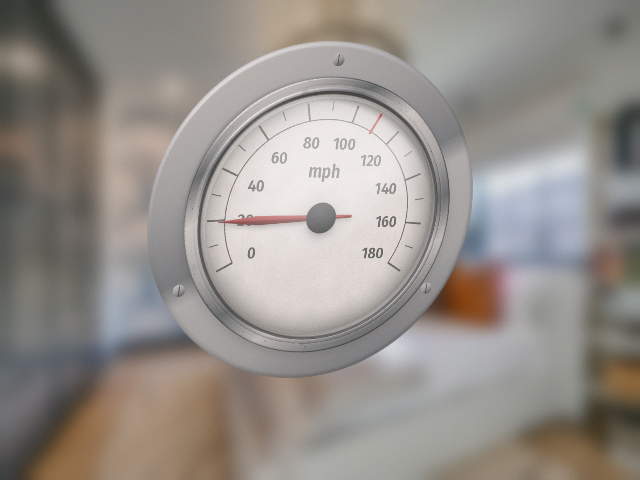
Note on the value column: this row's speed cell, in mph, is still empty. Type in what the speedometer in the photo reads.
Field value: 20 mph
